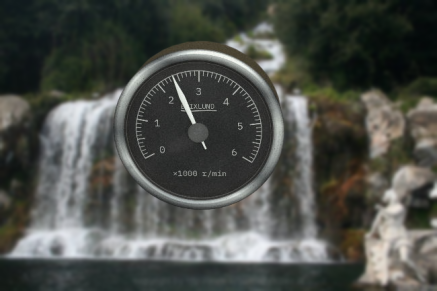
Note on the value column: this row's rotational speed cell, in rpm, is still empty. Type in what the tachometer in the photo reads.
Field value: 2400 rpm
